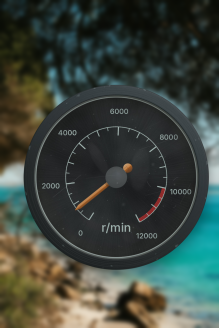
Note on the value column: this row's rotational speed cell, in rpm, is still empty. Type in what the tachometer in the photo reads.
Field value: 750 rpm
